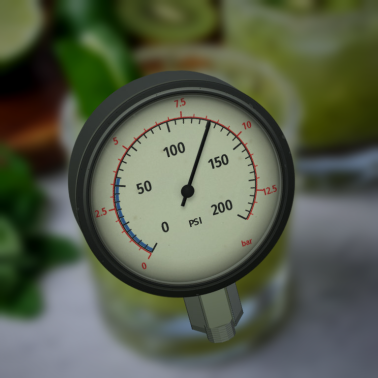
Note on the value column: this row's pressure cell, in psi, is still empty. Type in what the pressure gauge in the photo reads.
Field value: 125 psi
